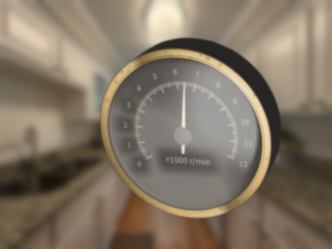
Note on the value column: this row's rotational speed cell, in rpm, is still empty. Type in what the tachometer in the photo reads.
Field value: 6500 rpm
